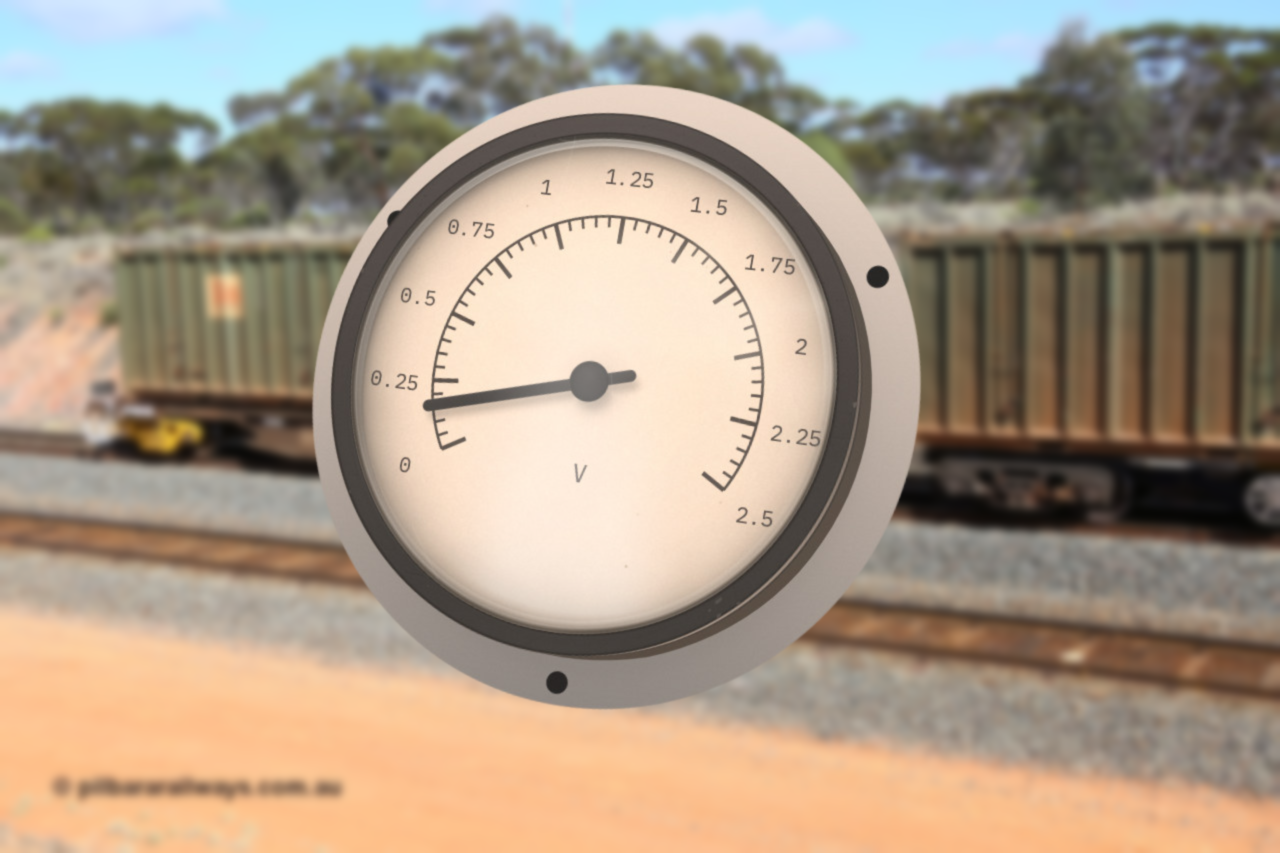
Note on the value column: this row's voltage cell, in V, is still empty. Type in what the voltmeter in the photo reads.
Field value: 0.15 V
